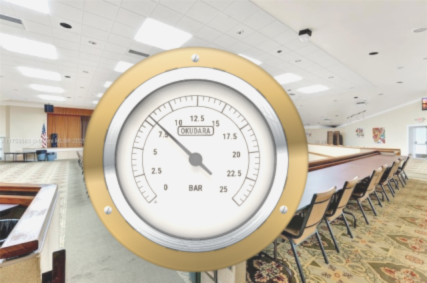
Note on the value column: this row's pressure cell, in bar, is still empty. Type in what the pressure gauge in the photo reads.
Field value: 8 bar
